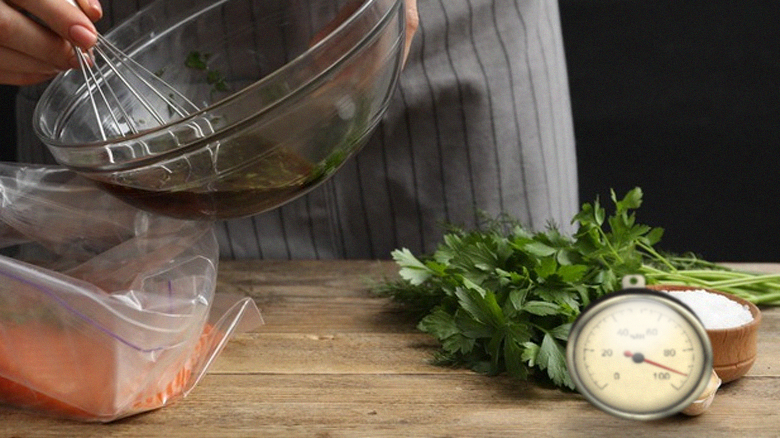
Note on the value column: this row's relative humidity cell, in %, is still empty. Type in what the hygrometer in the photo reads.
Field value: 92 %
